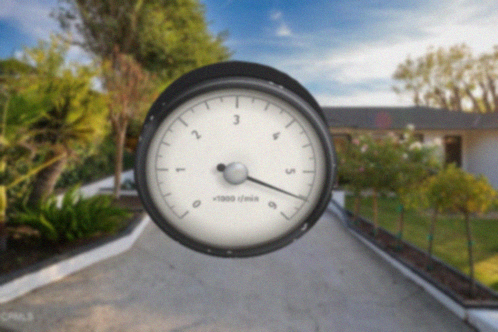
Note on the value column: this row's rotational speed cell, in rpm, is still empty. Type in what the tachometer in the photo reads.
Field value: 5500 rpm
